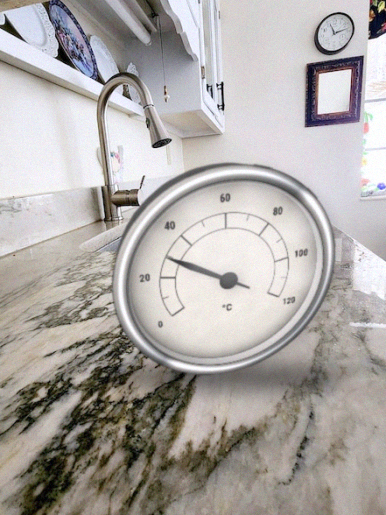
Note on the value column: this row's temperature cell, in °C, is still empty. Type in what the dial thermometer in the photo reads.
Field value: 30 °C
